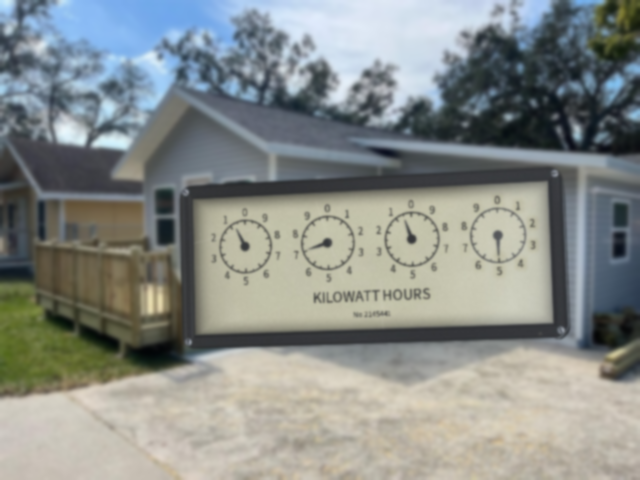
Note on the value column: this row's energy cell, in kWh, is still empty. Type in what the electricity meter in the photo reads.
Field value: 705 kWh
